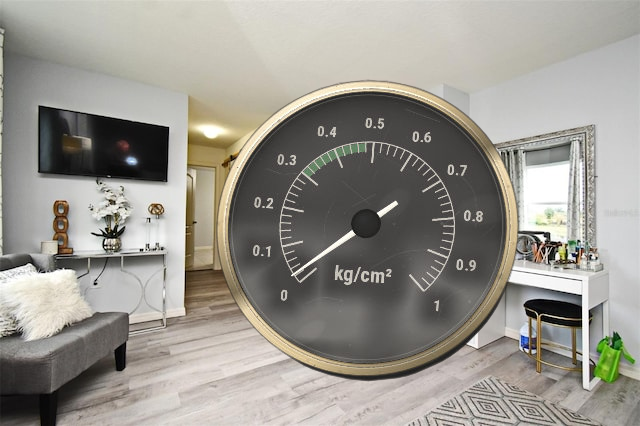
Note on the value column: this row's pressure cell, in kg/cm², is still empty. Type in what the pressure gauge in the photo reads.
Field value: 0.02 kg/cm²
